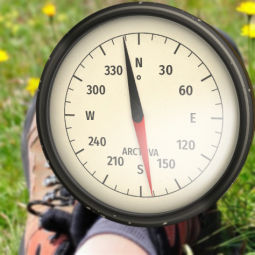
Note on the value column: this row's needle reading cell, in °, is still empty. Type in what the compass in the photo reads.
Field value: 170 °
